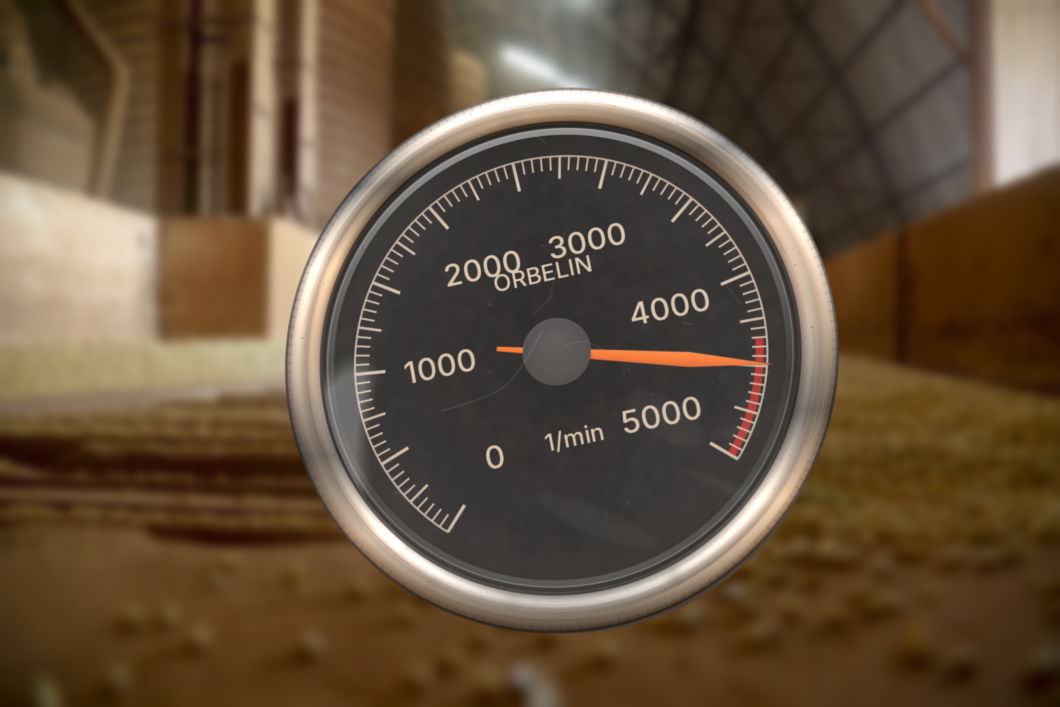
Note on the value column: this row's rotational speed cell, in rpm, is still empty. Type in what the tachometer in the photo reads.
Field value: 4500 rpm
